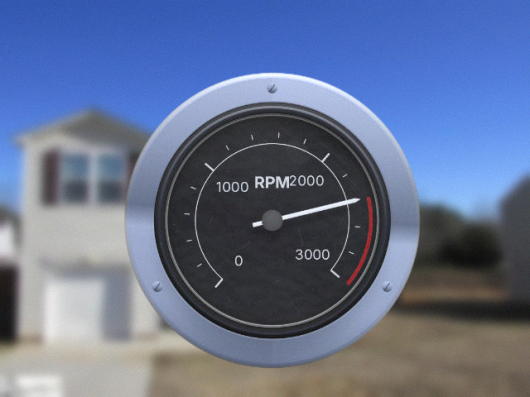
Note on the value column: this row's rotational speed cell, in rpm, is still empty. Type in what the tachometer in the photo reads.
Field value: 2400 rpm
